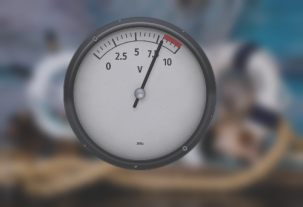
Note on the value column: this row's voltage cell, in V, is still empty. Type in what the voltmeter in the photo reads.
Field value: 8 V
